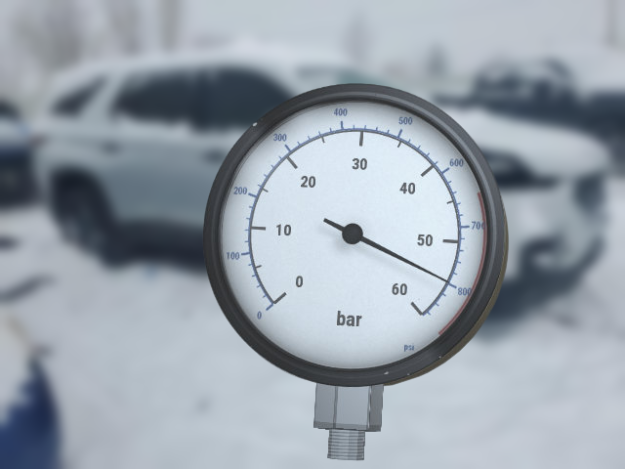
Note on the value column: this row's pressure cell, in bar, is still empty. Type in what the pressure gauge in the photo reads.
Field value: 55 bar
